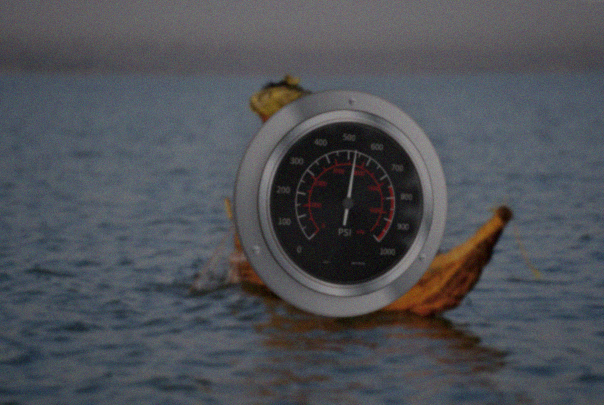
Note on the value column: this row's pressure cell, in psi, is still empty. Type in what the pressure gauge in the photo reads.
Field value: 525 psi
